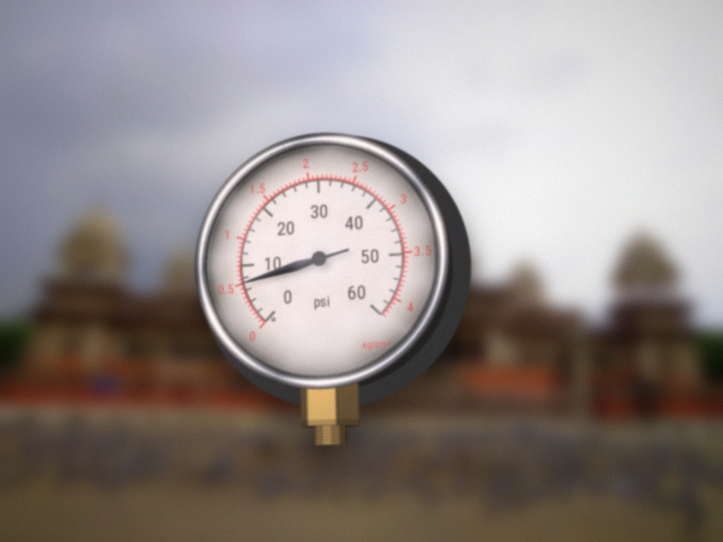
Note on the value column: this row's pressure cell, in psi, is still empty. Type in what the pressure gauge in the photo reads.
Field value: 7 psi
